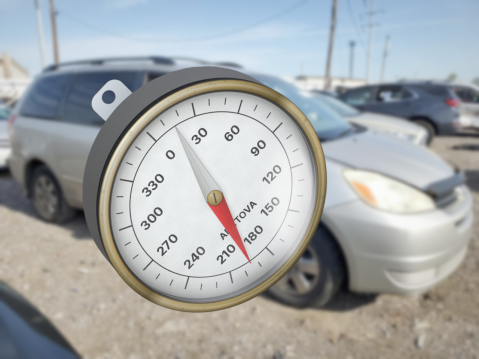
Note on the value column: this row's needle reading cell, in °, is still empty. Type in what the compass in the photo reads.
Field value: 195 °
